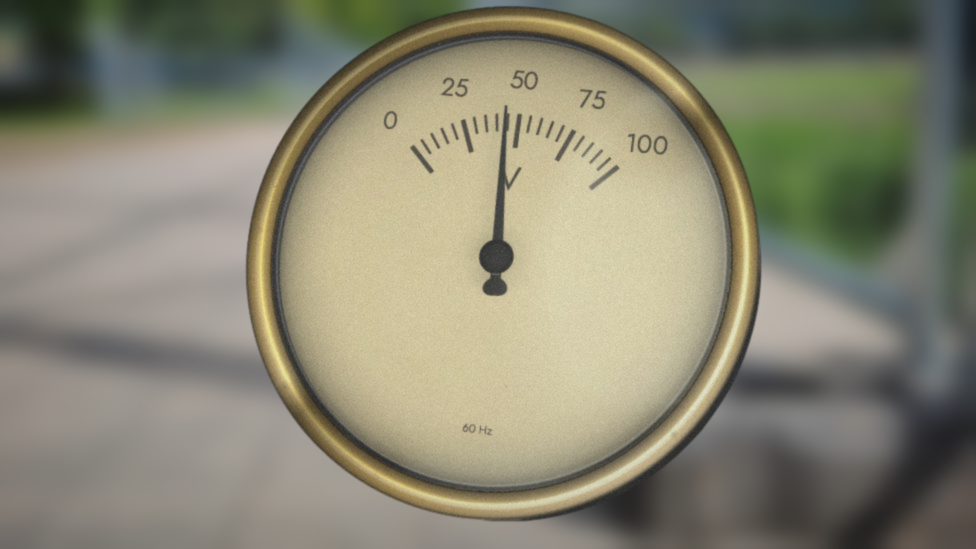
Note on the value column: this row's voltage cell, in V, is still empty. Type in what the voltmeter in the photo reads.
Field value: 45 V
